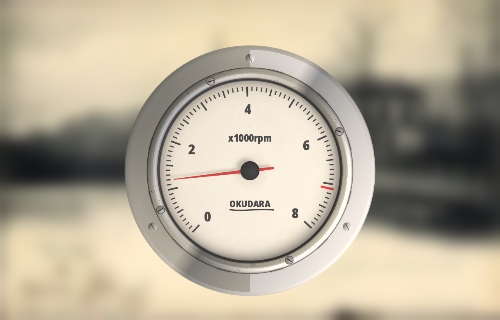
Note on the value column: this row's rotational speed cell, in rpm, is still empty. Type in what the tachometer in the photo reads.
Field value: 1200 rpm
